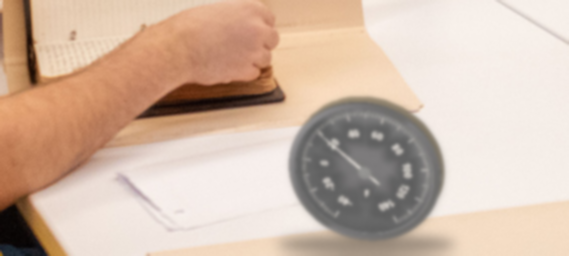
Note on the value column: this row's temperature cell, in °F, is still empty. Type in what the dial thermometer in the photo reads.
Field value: 20 °F
